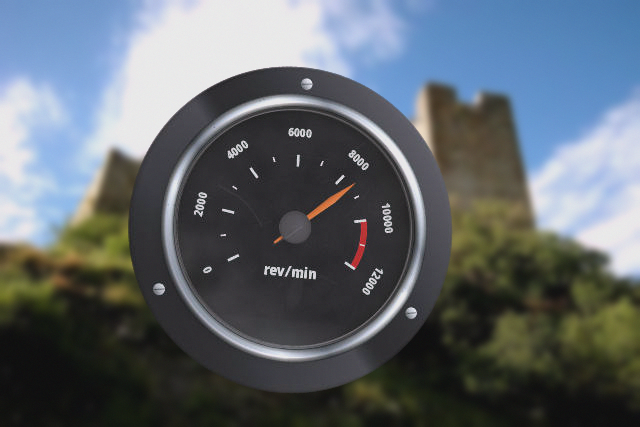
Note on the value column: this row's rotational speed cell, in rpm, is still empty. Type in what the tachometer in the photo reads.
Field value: 8500 rpm
